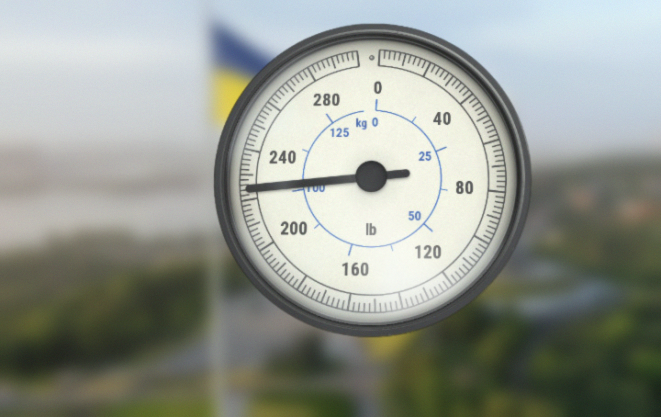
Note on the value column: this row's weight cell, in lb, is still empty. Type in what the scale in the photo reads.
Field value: 224 lb
